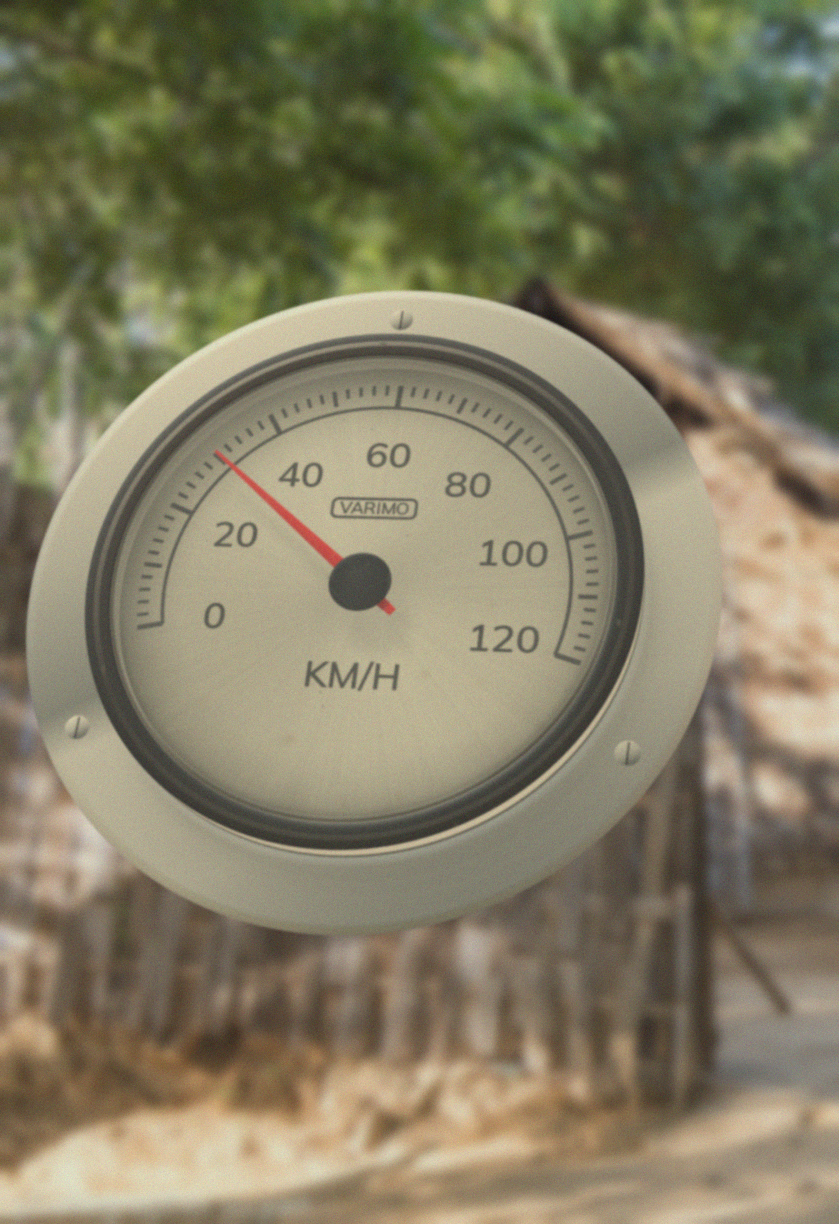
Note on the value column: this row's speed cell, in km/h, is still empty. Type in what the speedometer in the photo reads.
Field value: 30 km/h
